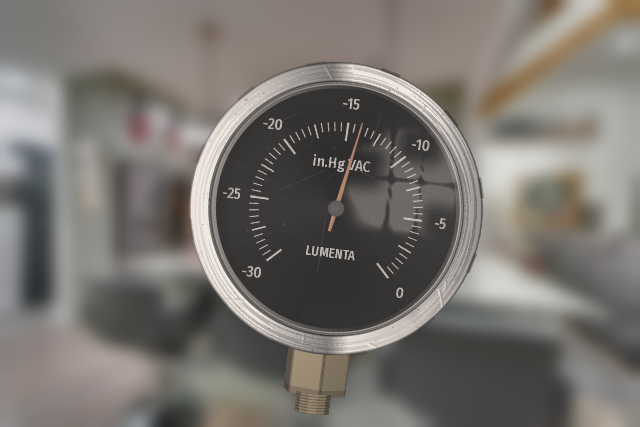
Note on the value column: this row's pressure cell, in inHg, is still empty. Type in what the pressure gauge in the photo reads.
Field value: -14 inHg
